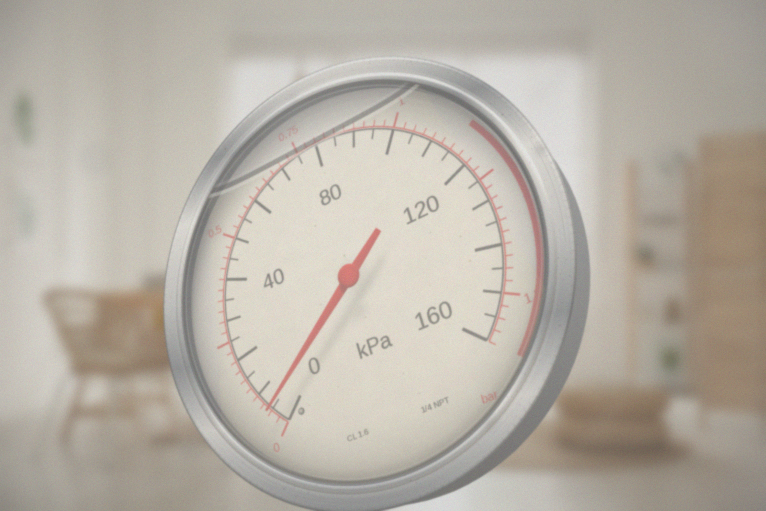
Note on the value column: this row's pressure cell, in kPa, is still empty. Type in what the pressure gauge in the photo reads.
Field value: 5 kPa
